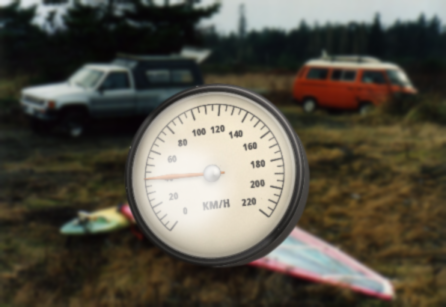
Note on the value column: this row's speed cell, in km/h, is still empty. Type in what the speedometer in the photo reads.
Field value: 40 km/h
